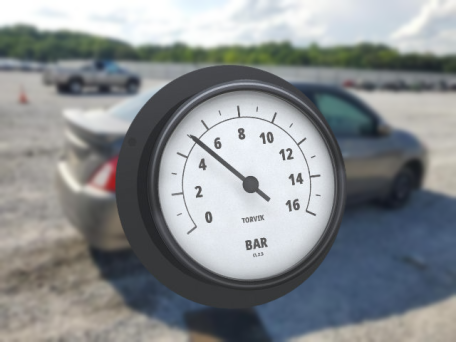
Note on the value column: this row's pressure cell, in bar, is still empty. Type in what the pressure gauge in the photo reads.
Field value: 5 bar
